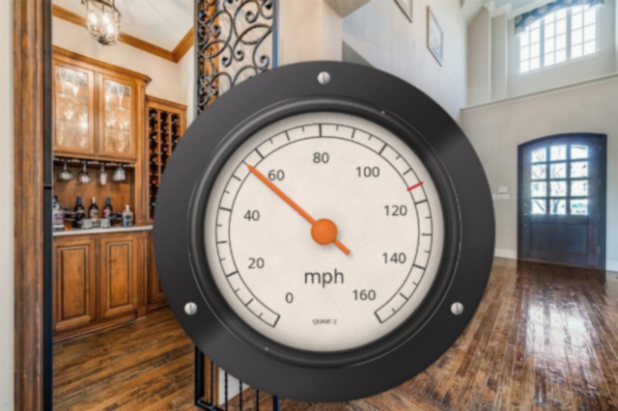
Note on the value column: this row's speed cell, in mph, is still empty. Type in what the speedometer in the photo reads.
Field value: 55 mph
